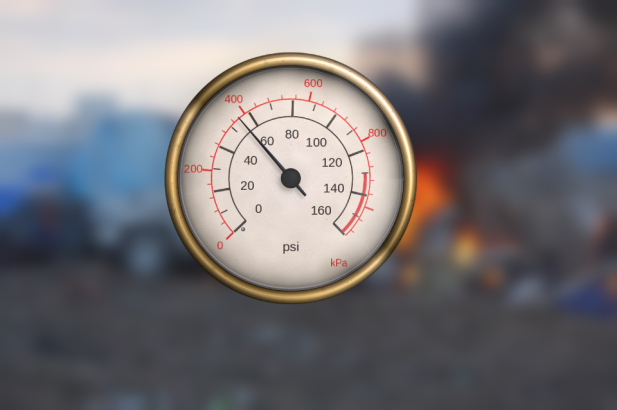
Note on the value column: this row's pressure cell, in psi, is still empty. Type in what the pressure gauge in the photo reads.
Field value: 55 psi
